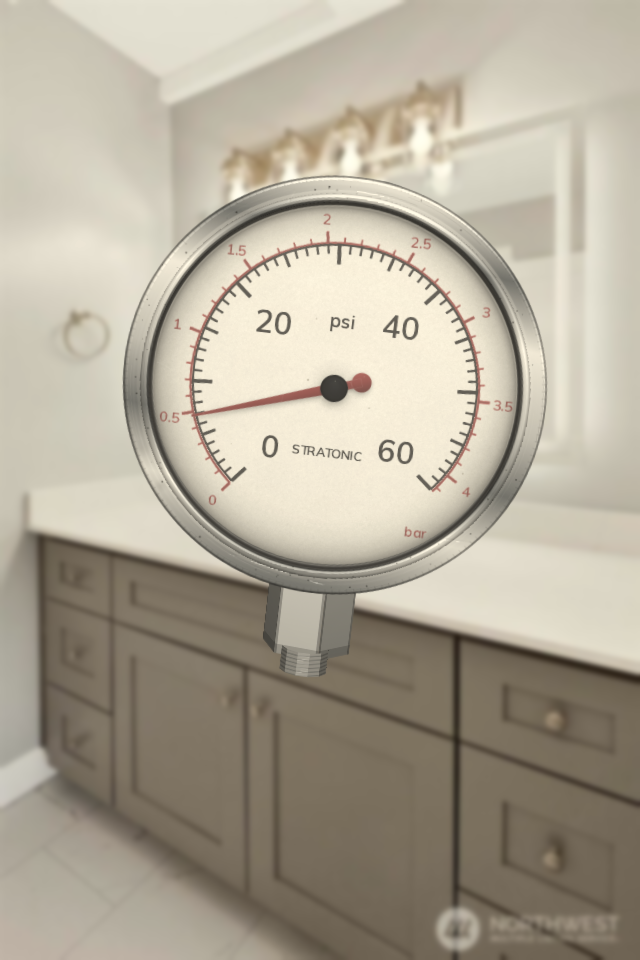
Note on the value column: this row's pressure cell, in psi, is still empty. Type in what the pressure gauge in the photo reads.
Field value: 7 psi
